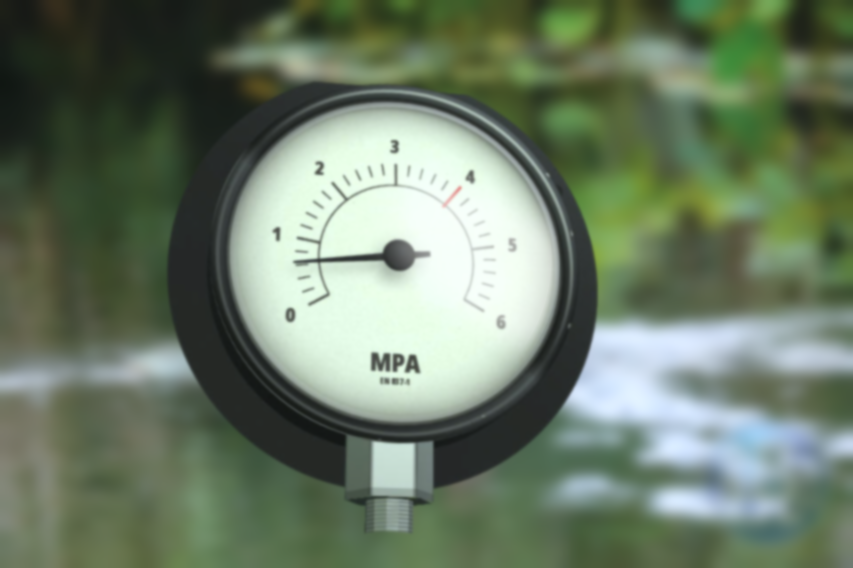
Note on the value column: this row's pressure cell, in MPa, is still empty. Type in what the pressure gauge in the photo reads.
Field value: 0.6 MPa
